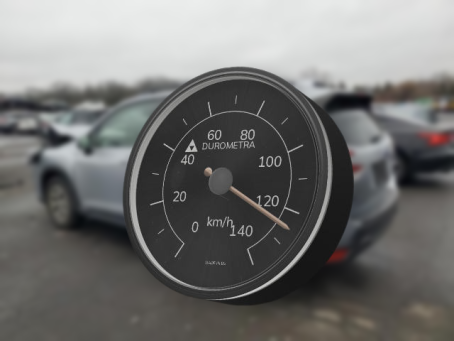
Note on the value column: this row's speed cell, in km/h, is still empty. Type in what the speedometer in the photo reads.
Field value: 125 km/h
